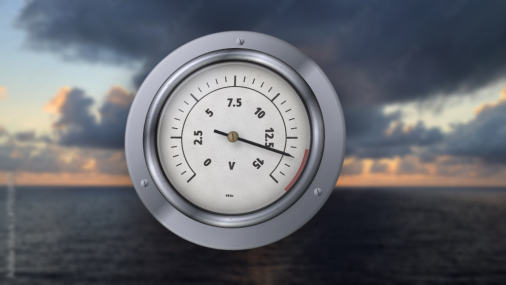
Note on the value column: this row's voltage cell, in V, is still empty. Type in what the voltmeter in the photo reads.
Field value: 13.5 V
